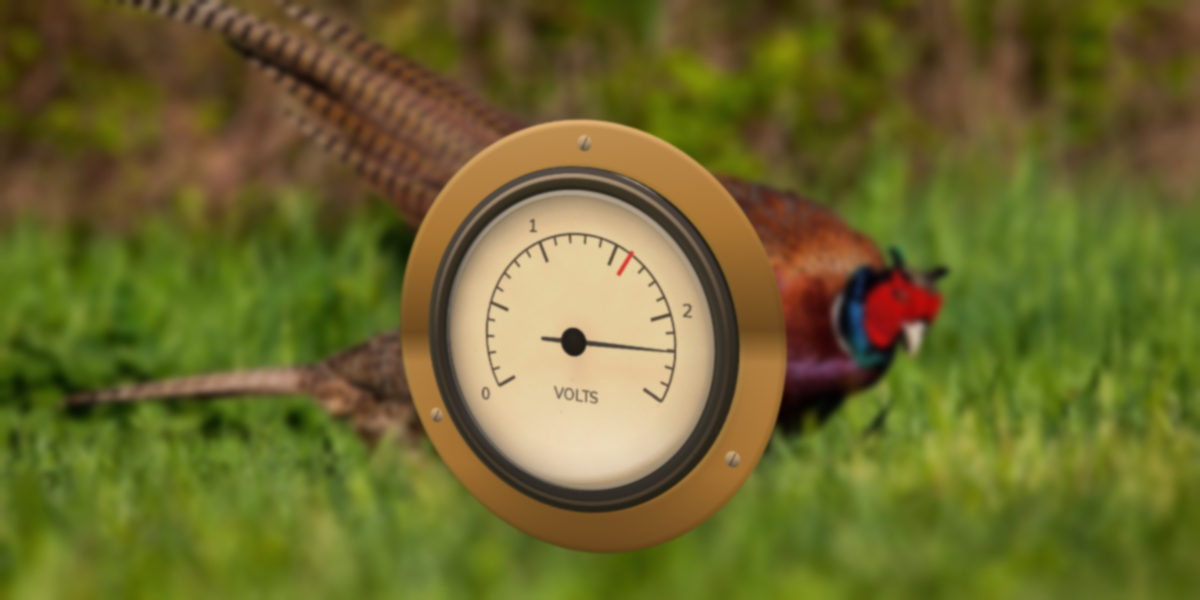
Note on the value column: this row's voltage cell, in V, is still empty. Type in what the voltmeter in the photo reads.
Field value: 2.2 V
